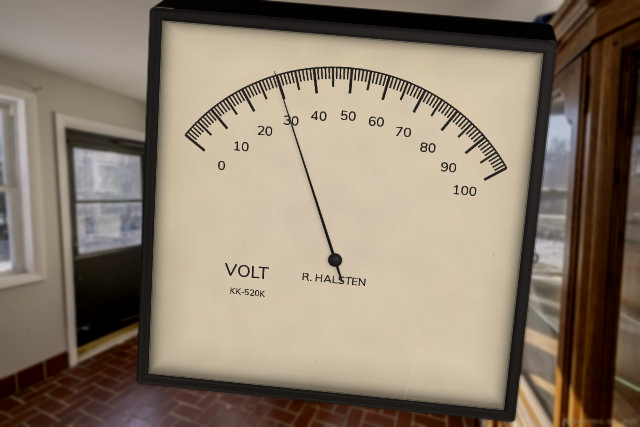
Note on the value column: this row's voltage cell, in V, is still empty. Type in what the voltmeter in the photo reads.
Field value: 30 V
